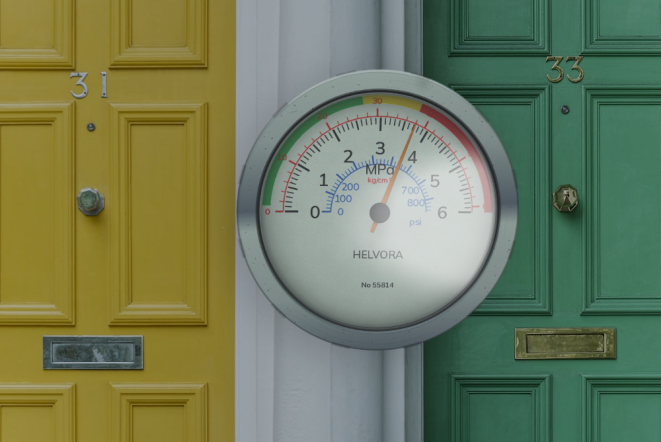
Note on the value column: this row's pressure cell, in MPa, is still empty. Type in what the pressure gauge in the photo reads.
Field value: 3.7 MPa
